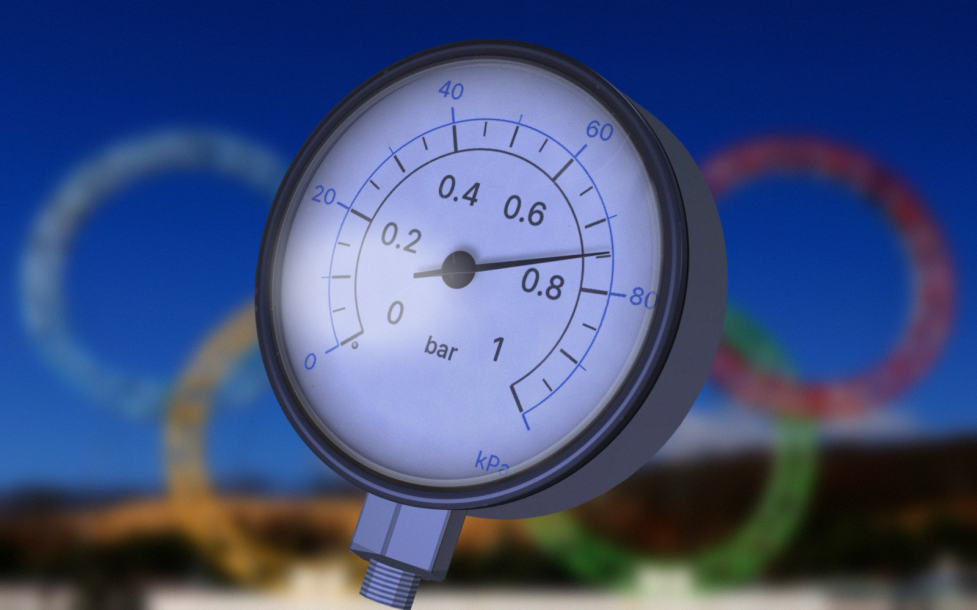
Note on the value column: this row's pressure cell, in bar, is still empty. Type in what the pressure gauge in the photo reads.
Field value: 0.75 bar
